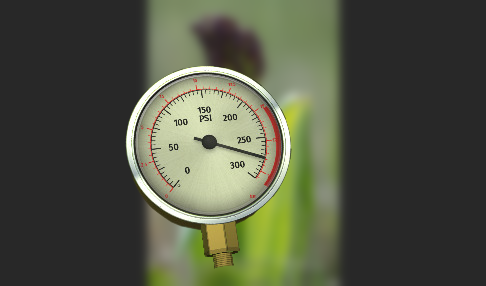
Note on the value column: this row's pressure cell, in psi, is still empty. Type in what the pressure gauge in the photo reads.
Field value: 275 psi
